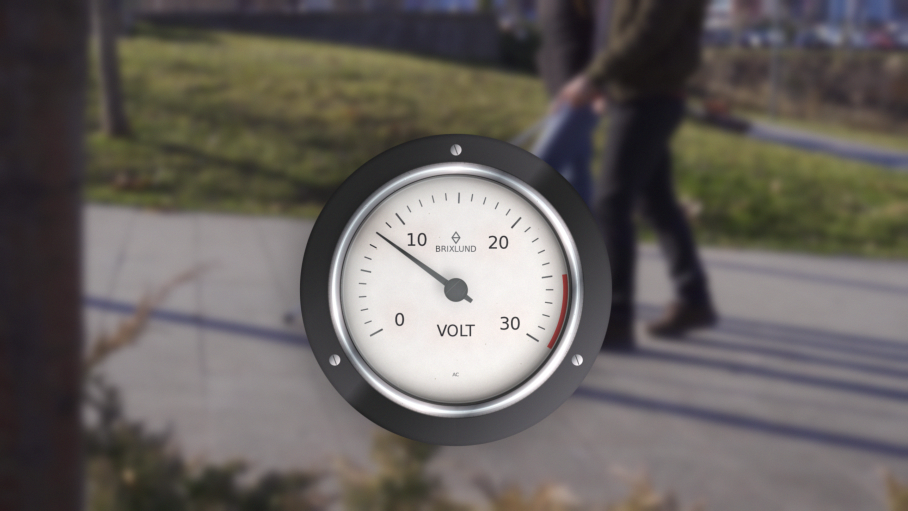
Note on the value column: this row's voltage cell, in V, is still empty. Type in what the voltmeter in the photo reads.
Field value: 8 V
